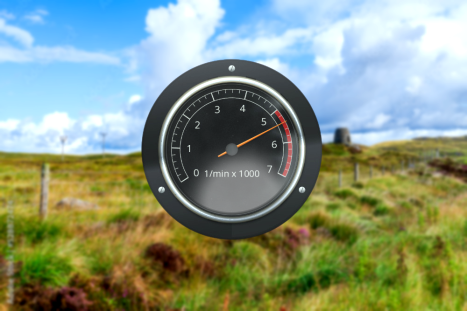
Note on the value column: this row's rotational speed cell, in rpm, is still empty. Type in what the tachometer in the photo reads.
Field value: 5400 rpm
